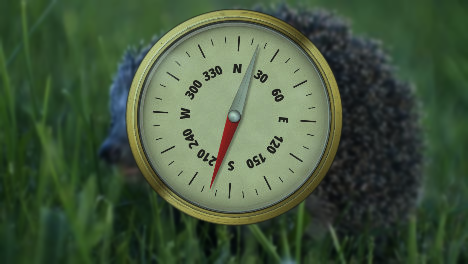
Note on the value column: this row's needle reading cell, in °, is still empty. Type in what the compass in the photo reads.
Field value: 195 °
